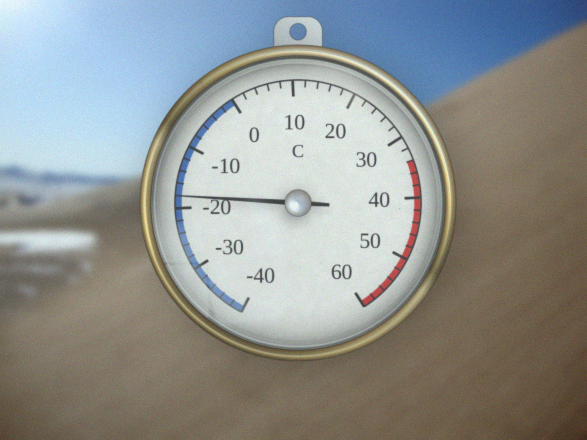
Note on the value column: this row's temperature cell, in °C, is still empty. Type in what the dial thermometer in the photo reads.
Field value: -18 °C
